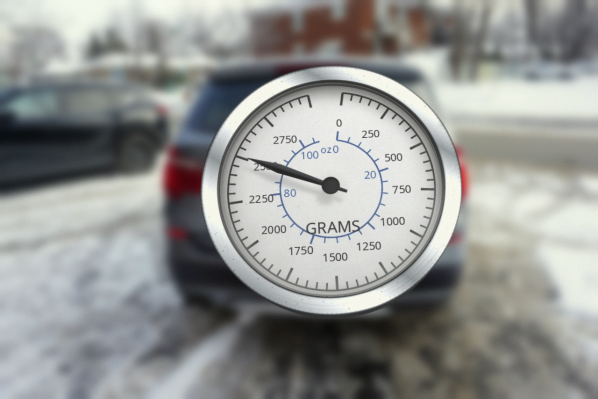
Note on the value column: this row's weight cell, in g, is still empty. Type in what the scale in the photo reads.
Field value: 2500 g
